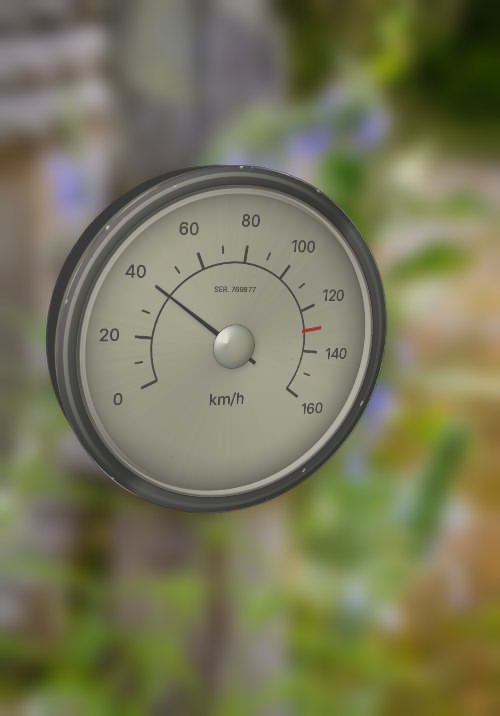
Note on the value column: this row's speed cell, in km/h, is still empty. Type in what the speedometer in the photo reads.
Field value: 40 km/h
